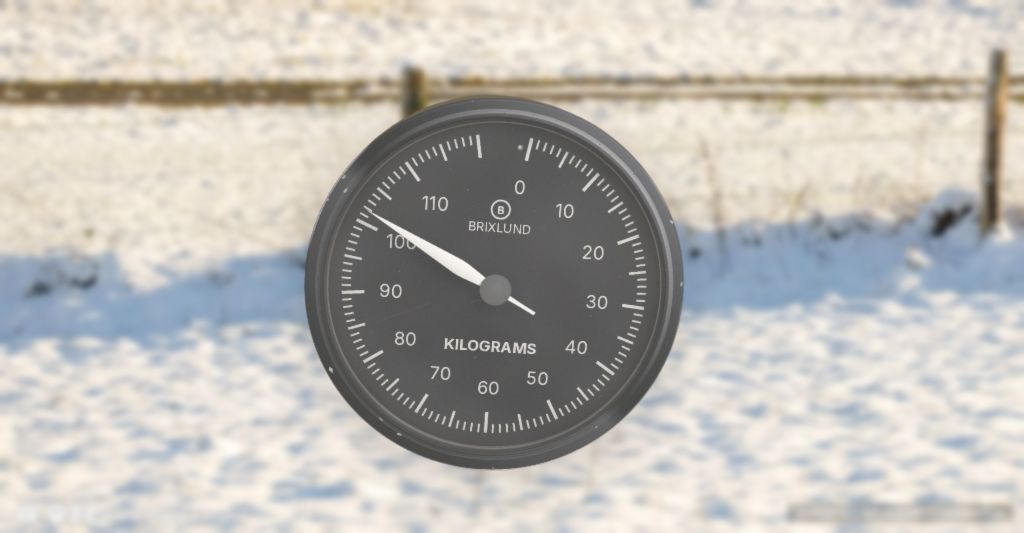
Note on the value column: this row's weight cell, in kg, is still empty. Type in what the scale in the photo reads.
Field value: 102 kg
